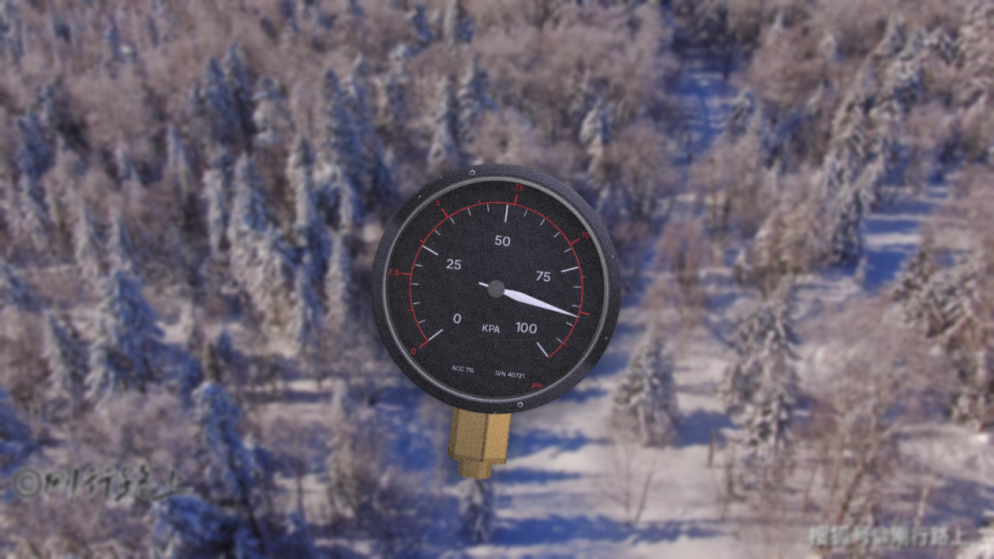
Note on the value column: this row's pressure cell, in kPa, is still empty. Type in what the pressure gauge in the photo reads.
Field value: 87.5 kPa
